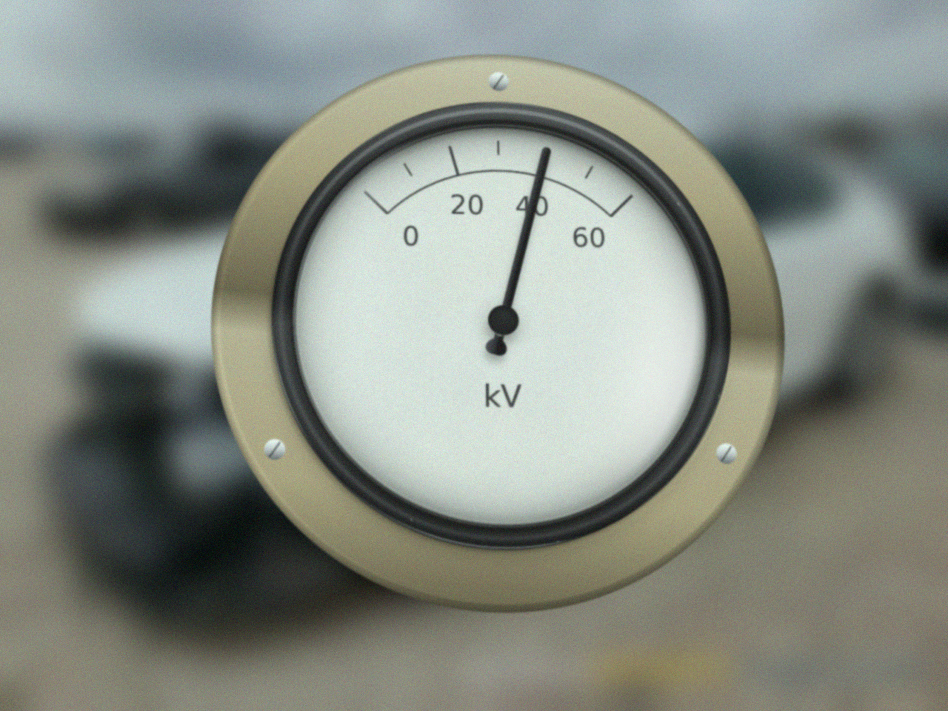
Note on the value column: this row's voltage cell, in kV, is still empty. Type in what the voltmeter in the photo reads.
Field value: 40 kV
